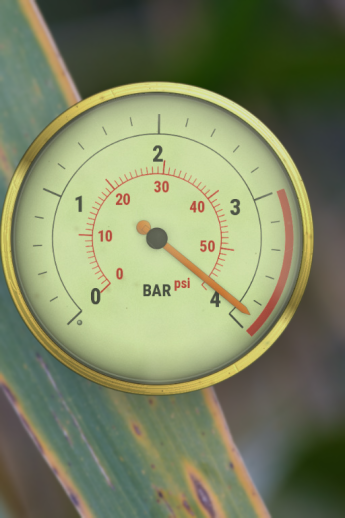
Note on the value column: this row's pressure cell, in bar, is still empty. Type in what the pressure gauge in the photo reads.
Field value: 3.9 bar
